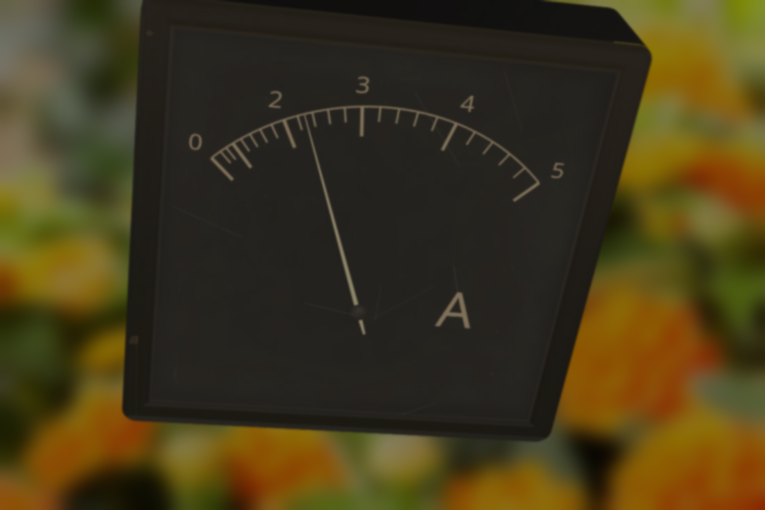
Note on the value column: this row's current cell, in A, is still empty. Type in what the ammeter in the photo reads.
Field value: 2.3 A
